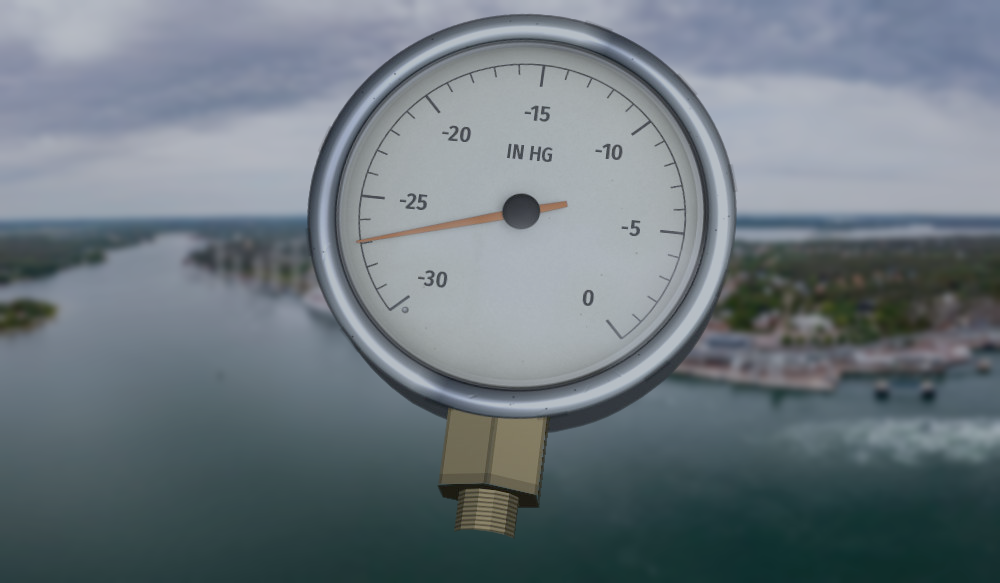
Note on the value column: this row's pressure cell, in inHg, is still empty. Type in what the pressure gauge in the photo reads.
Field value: -27 inHg
